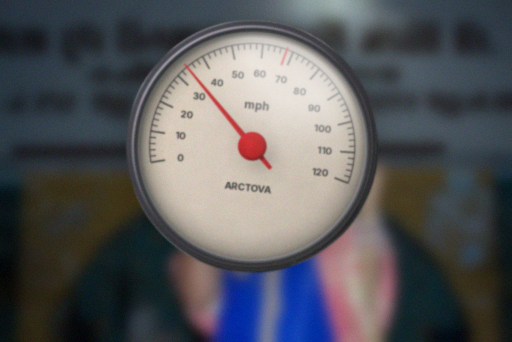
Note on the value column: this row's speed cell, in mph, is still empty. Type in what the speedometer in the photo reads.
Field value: 34 mph
